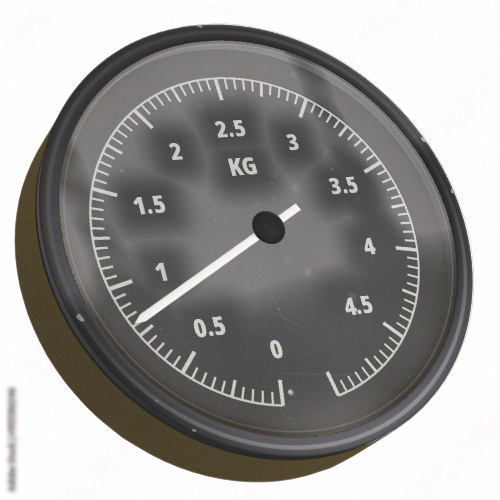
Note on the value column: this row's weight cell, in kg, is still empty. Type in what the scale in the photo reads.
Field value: 0.8 kg
